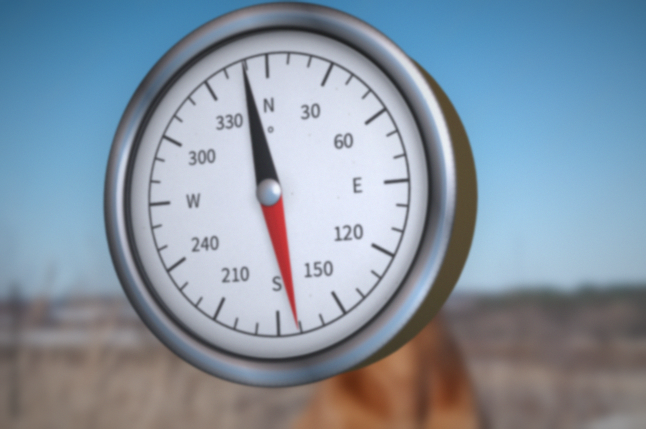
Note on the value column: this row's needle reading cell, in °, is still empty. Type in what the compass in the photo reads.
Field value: 170 °
